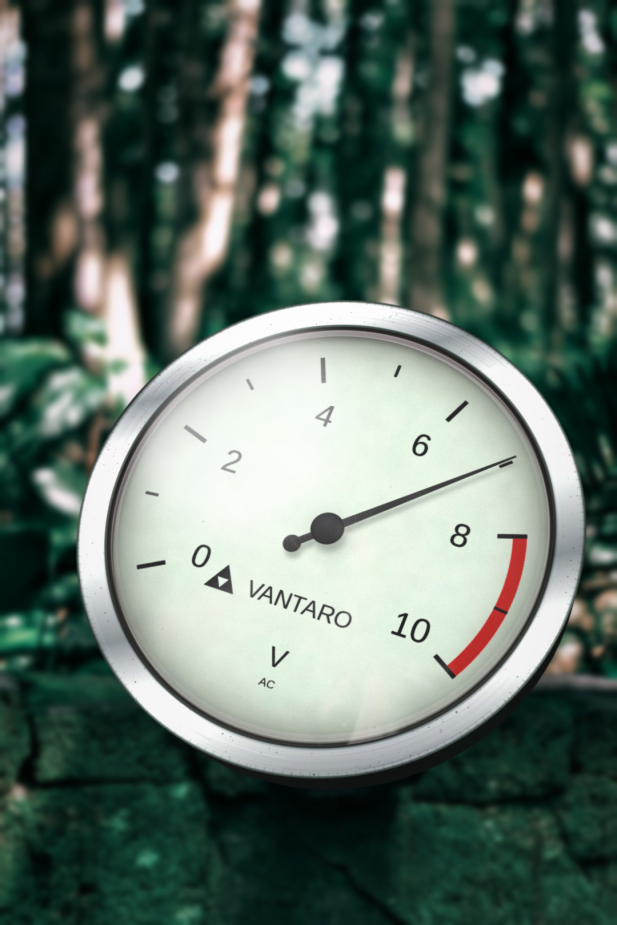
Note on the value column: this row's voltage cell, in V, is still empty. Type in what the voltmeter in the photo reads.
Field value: 7 V
